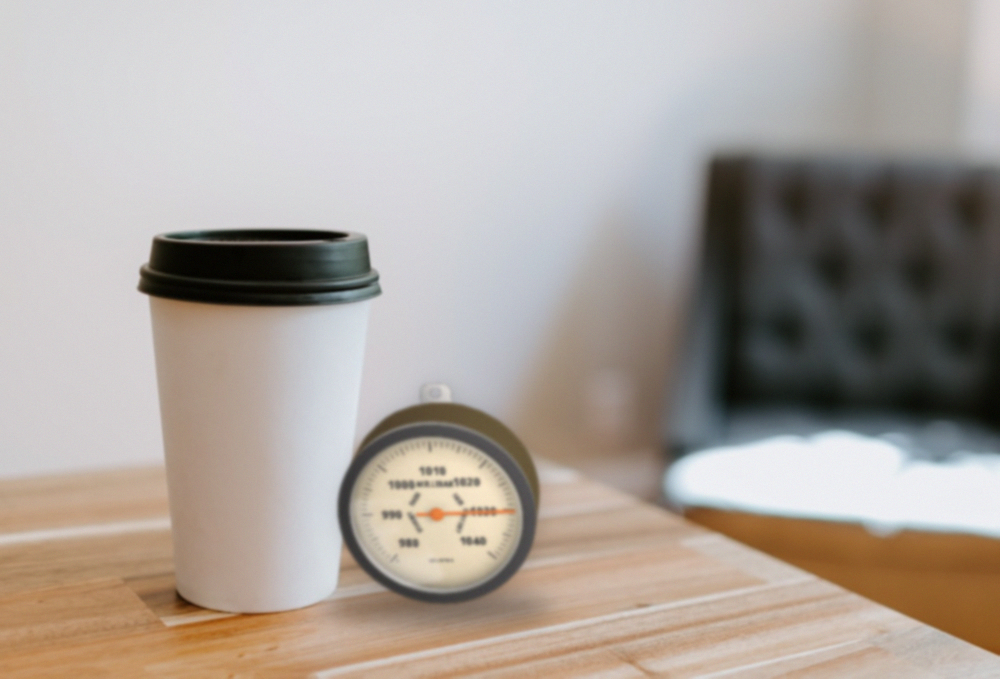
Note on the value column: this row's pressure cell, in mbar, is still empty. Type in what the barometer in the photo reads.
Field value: 1030 mbar
